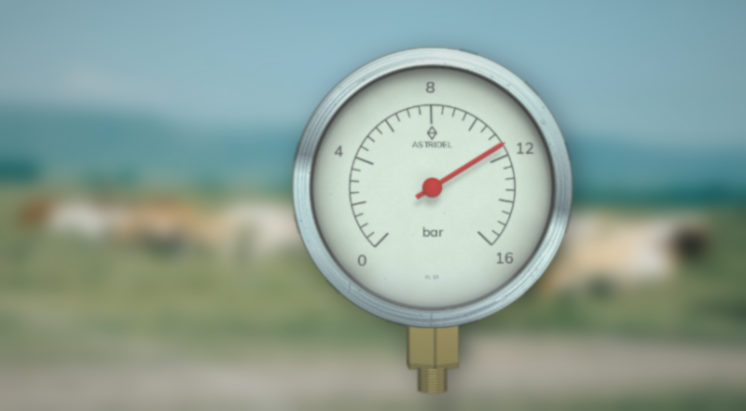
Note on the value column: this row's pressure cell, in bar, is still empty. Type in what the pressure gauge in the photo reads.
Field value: 11.5 bar
